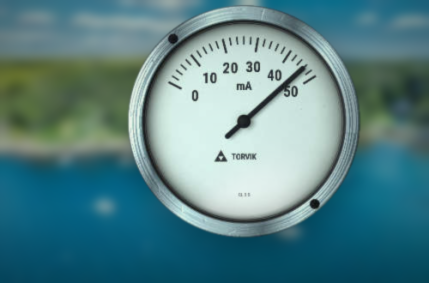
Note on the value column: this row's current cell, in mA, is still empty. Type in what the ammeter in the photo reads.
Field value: 46 mA
